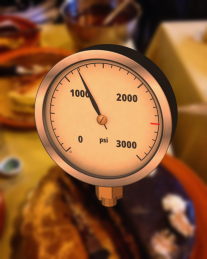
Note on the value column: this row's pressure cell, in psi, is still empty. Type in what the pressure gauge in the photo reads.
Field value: 1200 psi
